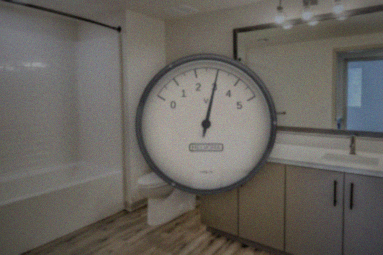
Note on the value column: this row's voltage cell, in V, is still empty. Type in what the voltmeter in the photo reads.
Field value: 3 V
